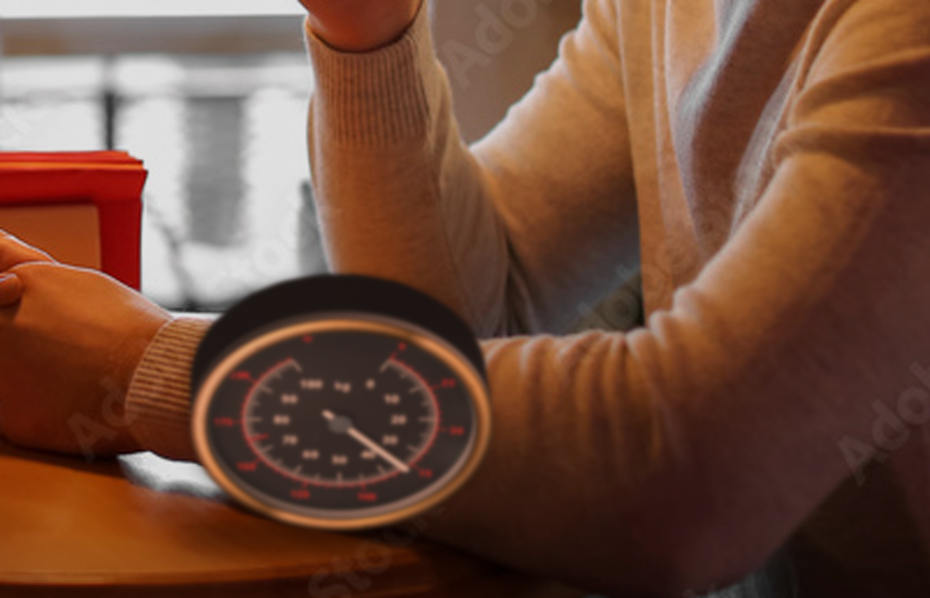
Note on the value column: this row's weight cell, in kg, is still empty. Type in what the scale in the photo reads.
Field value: 35 kg
